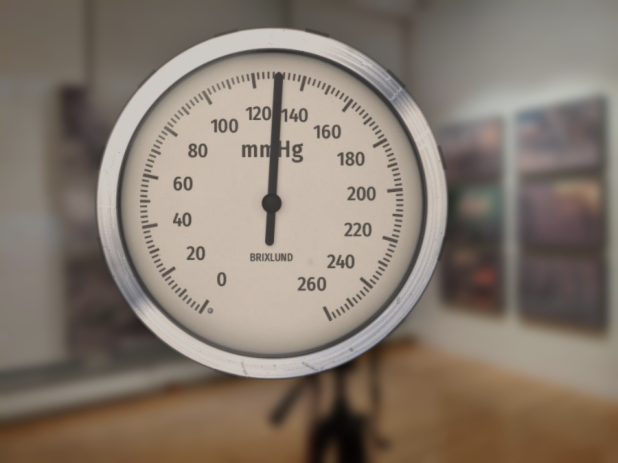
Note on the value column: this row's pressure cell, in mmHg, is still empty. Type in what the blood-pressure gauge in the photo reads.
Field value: 130 mmHg
